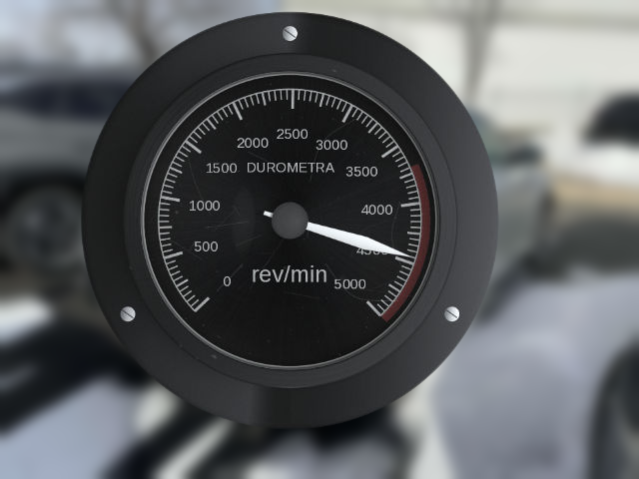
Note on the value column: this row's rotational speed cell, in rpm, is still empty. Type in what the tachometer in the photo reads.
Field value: 4450 rpm
